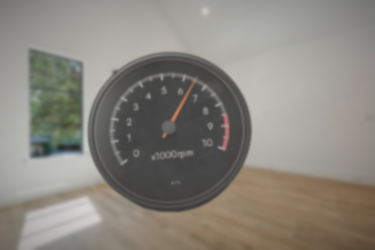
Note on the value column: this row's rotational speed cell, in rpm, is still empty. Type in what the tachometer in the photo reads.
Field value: 6500 rpm
